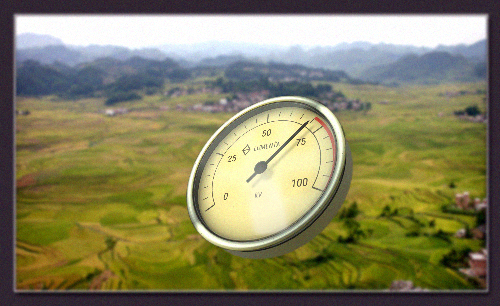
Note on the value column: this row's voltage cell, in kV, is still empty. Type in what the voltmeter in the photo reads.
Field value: 70 kV
